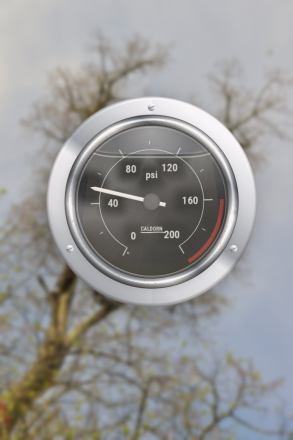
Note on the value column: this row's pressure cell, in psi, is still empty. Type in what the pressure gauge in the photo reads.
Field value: 50 psi
